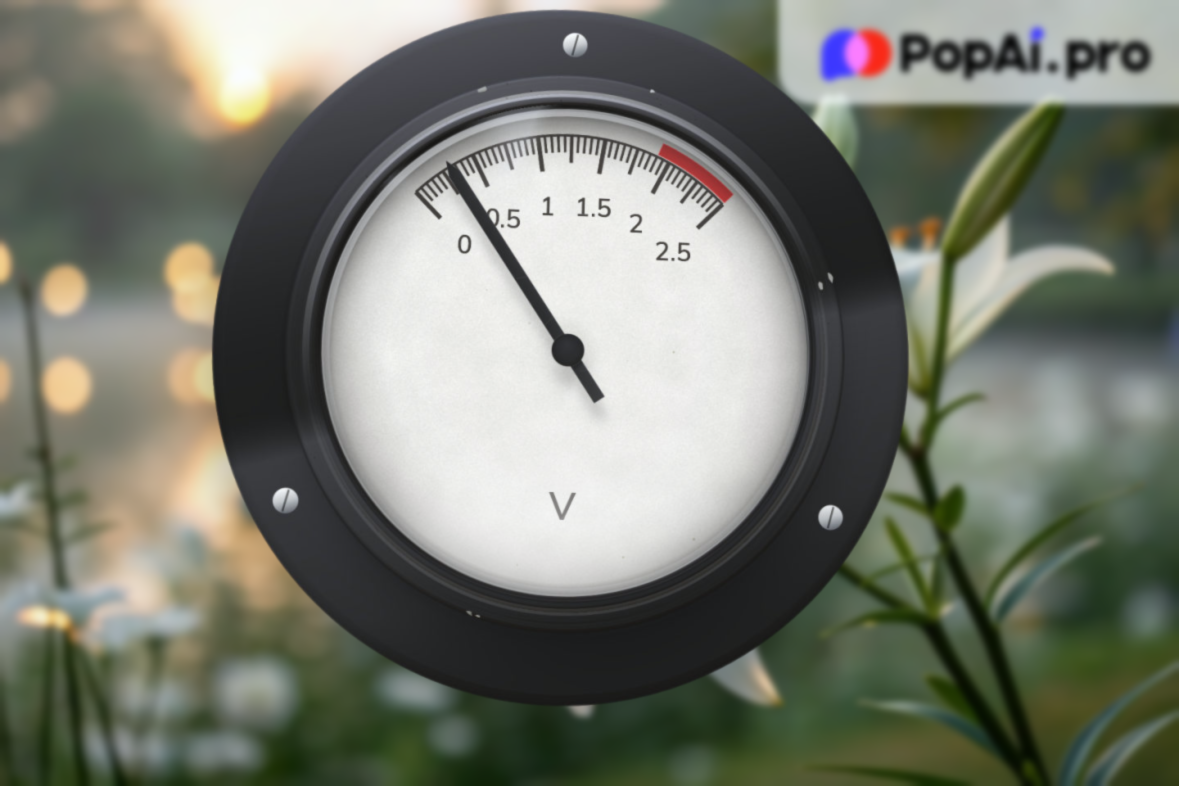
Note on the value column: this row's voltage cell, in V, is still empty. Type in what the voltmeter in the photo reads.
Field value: 0.3 V
